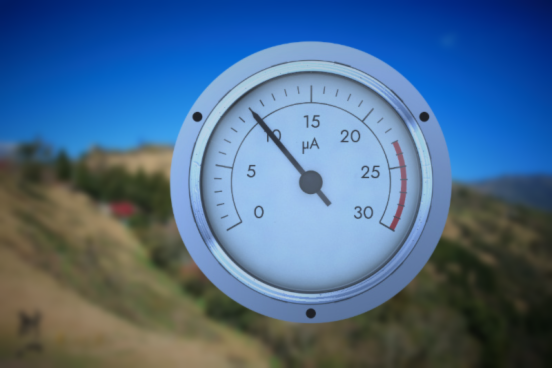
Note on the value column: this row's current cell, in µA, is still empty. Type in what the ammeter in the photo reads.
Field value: 10 µA
